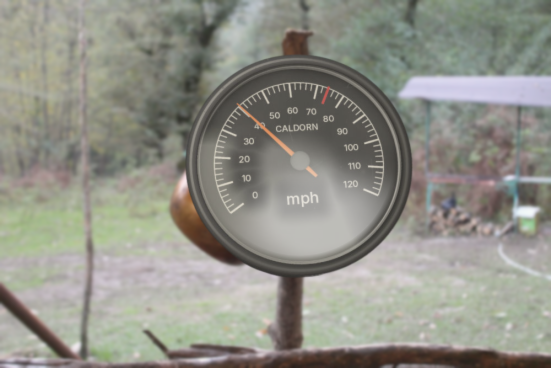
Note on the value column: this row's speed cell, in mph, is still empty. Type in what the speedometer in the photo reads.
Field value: 40 mph
